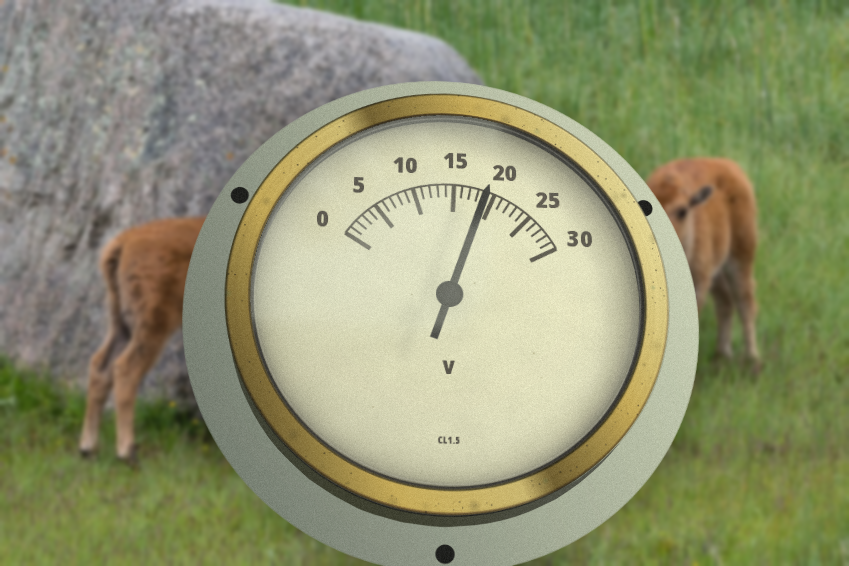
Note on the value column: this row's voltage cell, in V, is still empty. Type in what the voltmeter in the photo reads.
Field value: 19 V
